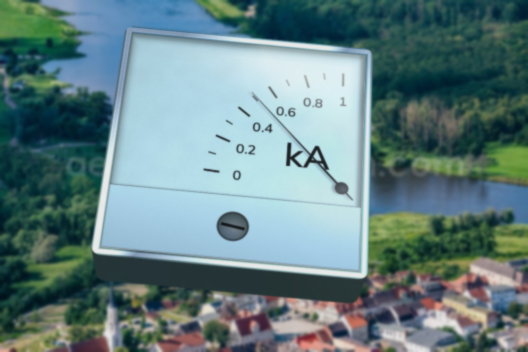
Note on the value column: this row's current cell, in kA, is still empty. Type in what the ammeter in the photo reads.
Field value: 0.5 kA
